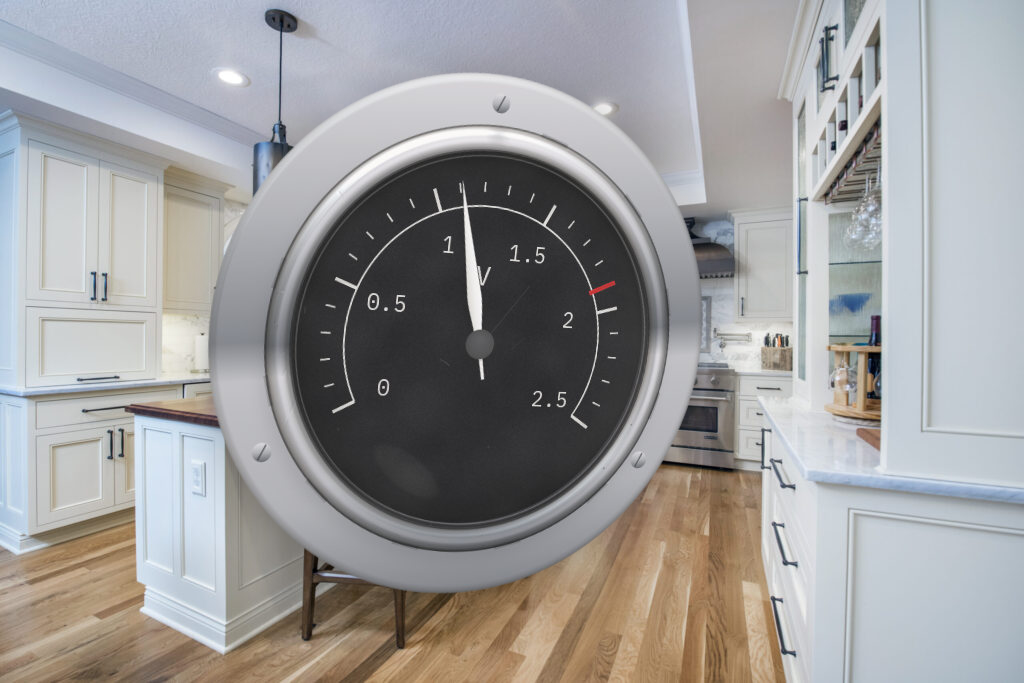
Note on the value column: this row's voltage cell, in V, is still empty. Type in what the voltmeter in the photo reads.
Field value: 1.1 V
